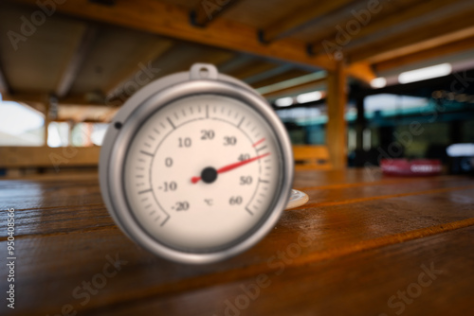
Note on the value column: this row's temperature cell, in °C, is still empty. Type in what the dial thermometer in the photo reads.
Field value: 42 °C
